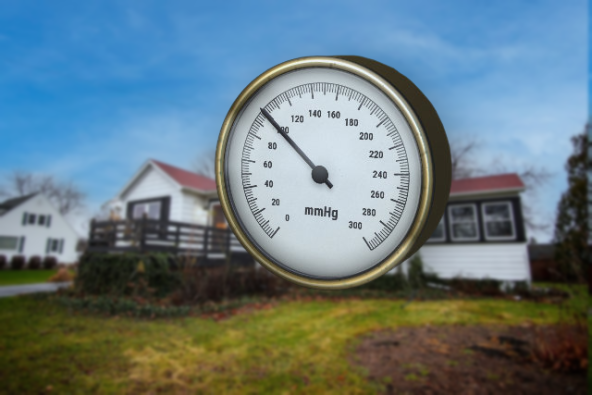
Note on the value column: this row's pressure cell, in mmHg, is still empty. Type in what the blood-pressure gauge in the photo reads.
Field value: 100 mmHg
